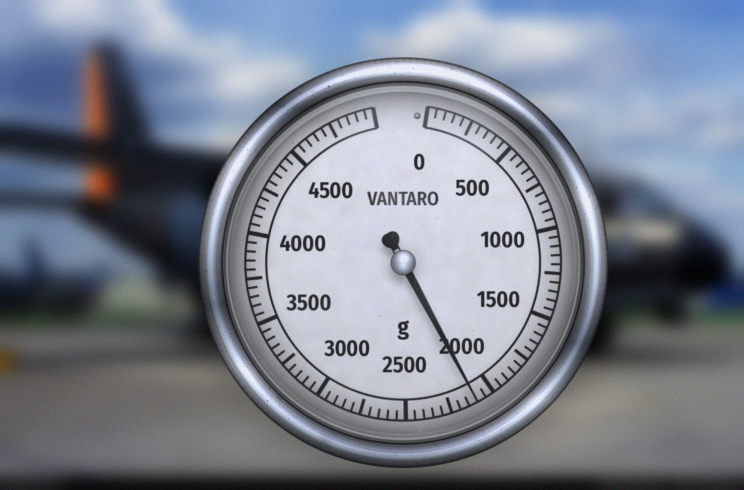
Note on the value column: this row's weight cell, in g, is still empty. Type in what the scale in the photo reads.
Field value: 2100 g
